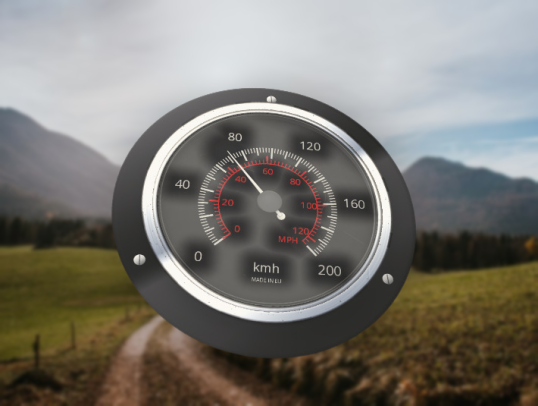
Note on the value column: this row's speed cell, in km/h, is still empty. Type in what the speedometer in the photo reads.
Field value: 70 km/h
